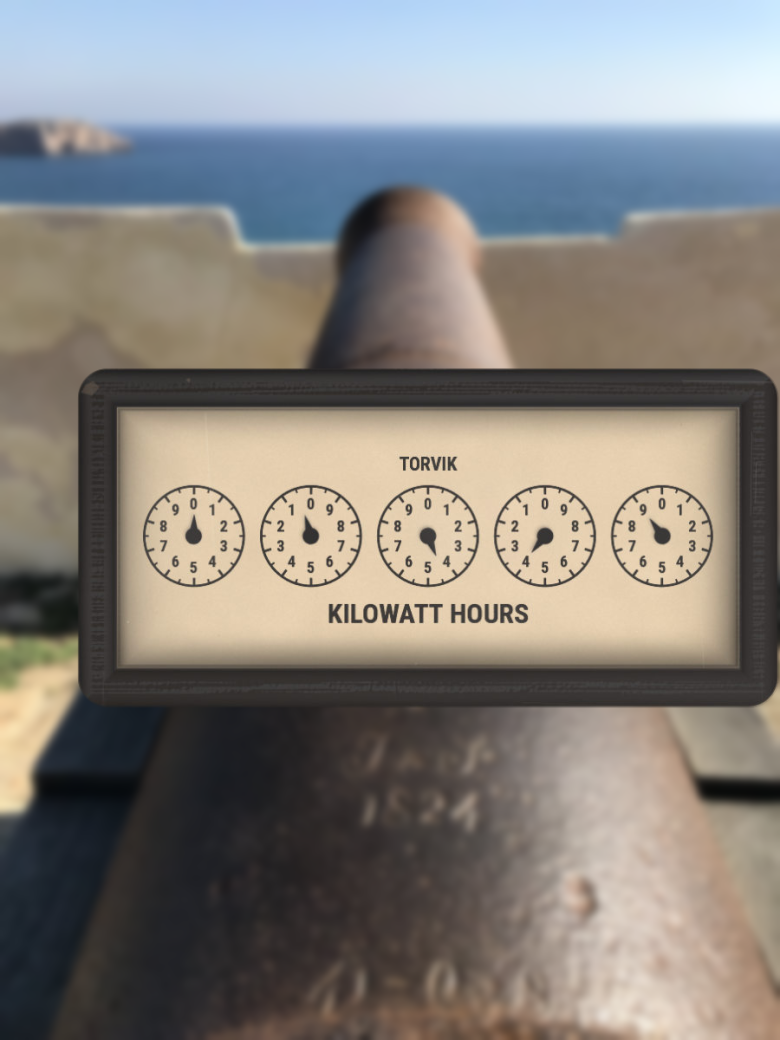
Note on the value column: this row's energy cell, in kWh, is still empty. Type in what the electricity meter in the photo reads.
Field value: 439 kWh
